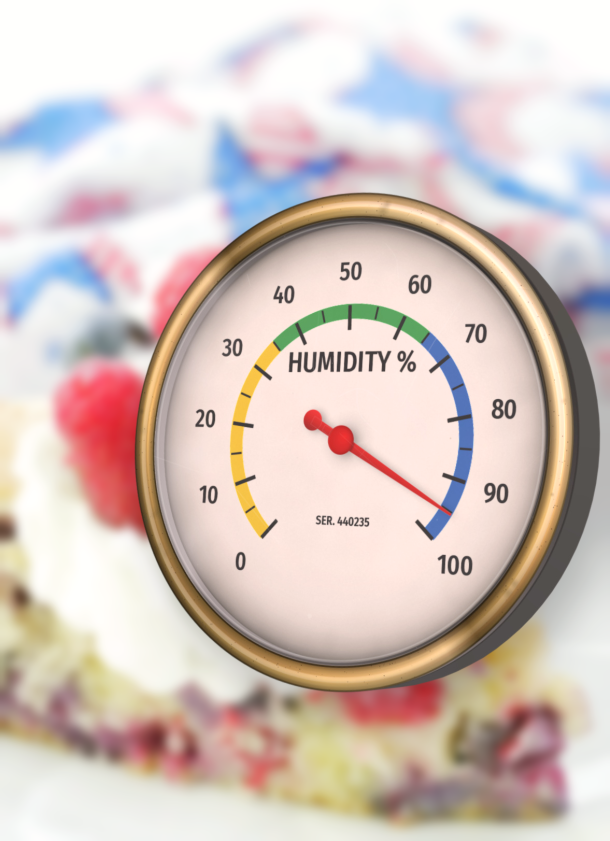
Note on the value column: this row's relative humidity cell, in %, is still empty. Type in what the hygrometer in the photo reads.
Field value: 95 %
